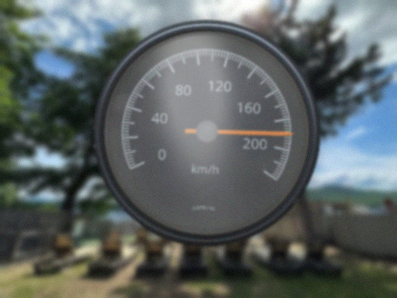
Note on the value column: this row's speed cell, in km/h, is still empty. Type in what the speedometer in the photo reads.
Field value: 190 km/h
